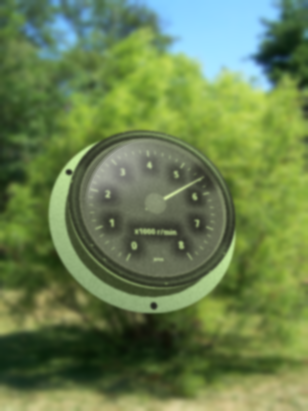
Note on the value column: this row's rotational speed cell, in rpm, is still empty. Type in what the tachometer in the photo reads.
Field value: 5600 rpm
